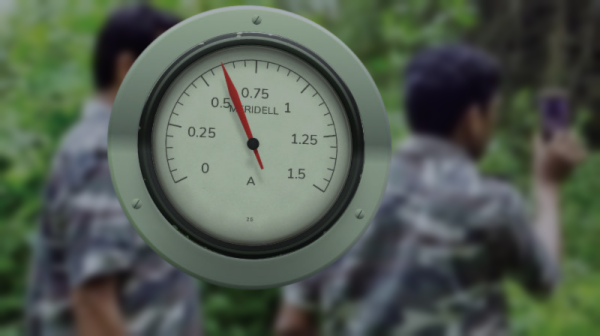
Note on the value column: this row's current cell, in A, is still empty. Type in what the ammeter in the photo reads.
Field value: 0.6 A
